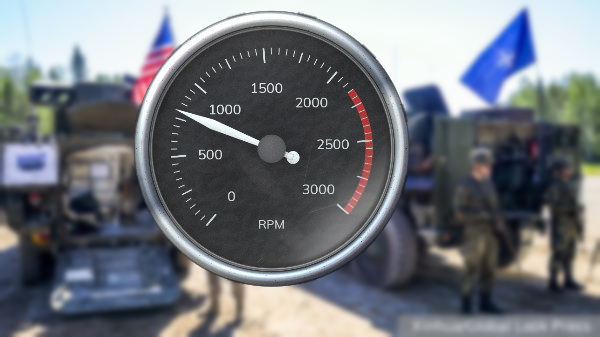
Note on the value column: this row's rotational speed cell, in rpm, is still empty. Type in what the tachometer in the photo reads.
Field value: 800 rpm
